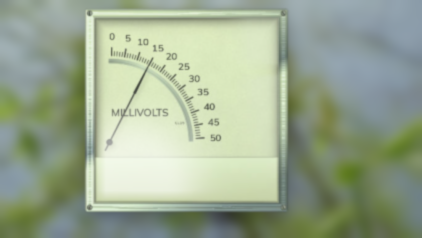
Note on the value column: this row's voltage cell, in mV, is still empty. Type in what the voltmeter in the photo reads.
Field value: 15 mV
